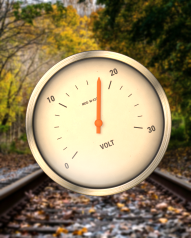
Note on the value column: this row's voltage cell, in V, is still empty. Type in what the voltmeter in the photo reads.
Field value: 18 V
